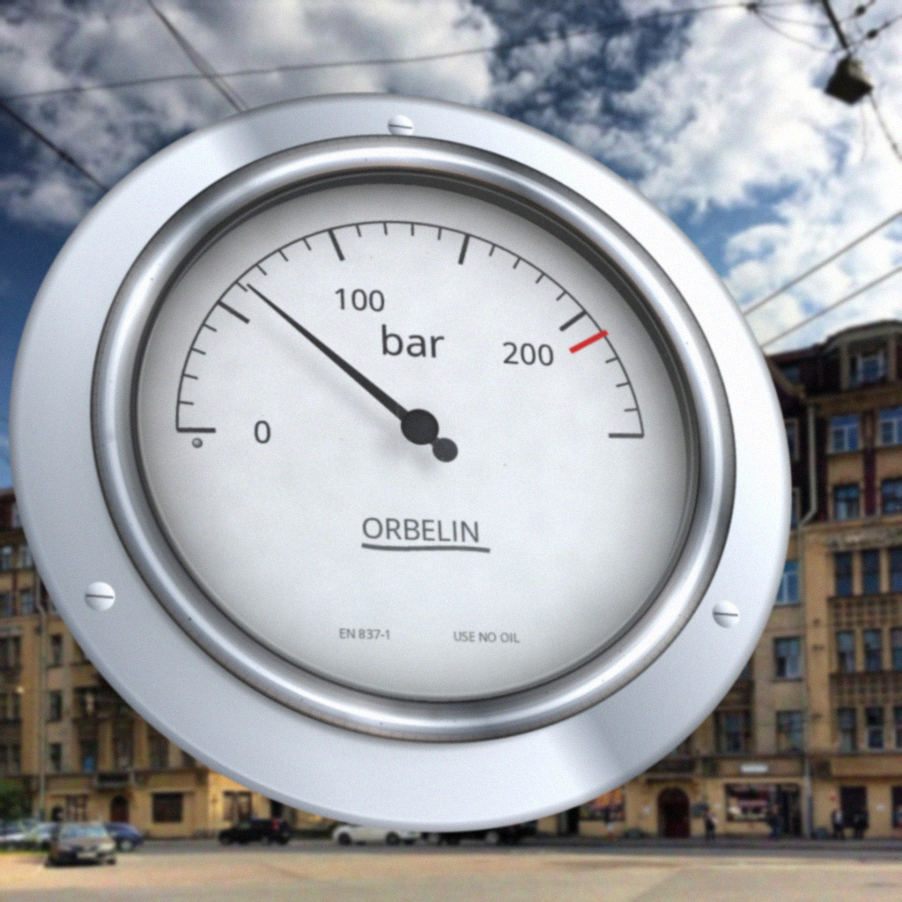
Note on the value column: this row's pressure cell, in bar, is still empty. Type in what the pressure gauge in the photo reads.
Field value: 60 bar
